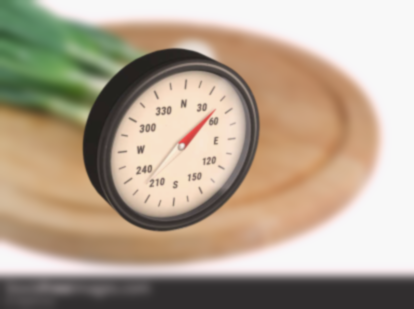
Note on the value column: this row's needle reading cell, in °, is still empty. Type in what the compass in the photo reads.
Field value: 45 °
